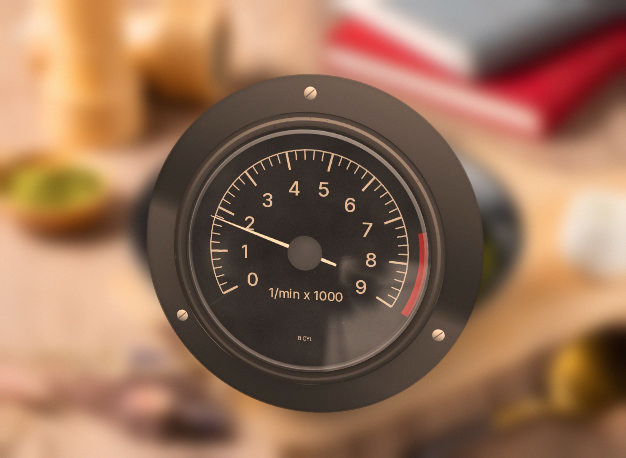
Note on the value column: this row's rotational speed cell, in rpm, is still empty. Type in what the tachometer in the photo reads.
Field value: 1800 rpm
